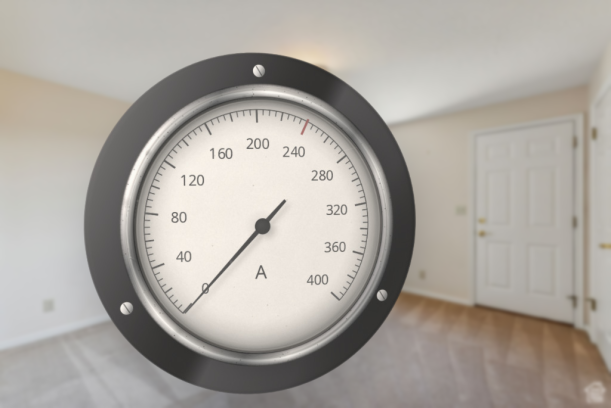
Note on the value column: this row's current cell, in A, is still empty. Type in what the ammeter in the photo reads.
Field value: 0 A
